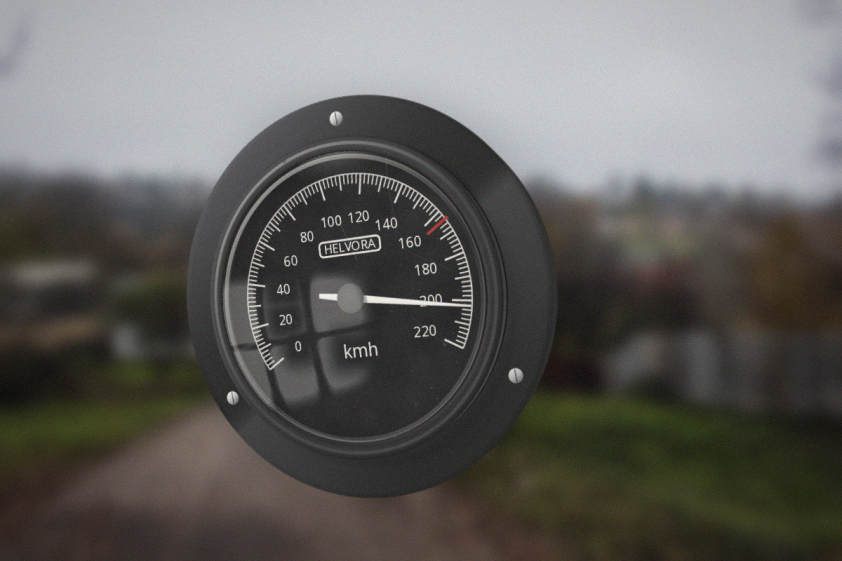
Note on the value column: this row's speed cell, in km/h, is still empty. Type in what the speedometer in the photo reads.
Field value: 202 km/h
